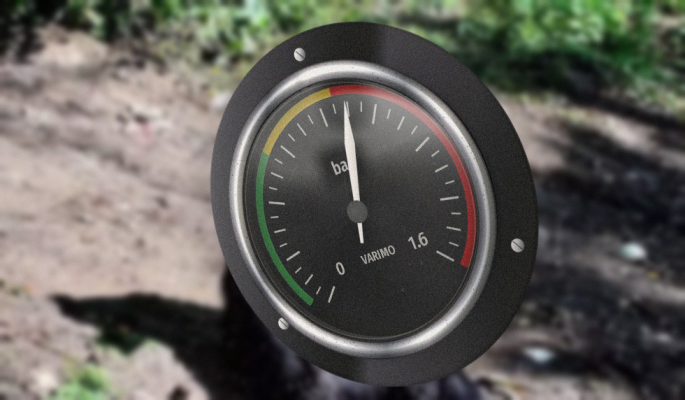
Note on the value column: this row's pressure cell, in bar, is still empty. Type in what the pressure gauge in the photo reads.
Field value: 0.9 bar
